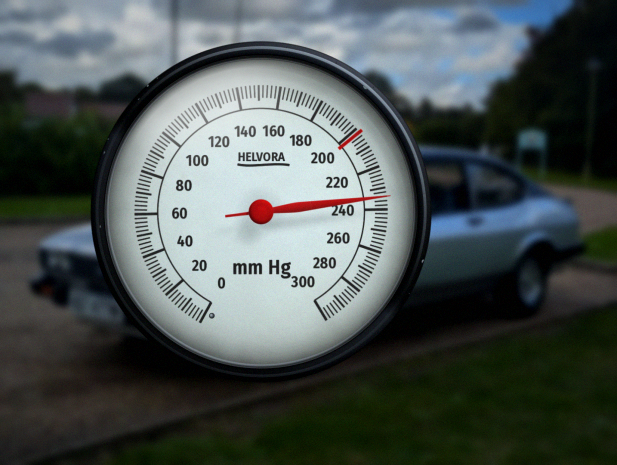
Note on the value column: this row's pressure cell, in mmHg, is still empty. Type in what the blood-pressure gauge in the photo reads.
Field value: 234 mmHg
